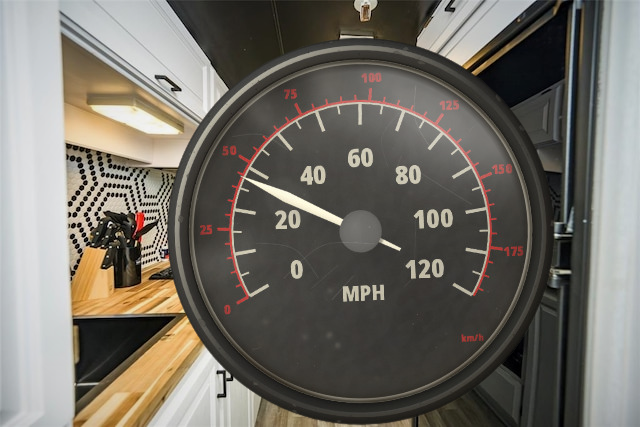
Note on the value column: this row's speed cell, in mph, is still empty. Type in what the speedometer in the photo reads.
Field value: 27.5 mph
